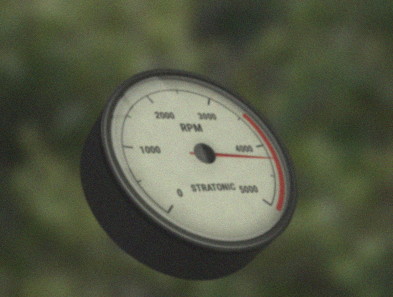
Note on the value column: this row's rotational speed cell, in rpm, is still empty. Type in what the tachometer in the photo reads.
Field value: 4250 rpm
